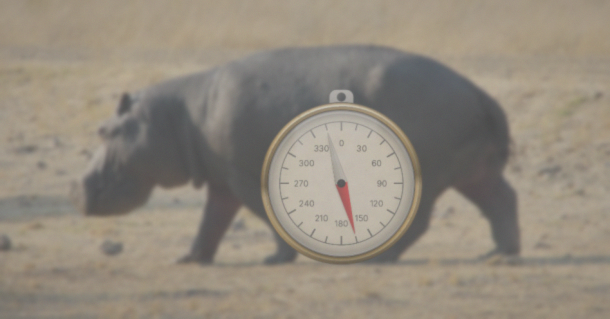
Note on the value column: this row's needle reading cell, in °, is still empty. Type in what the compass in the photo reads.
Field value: 165 °
